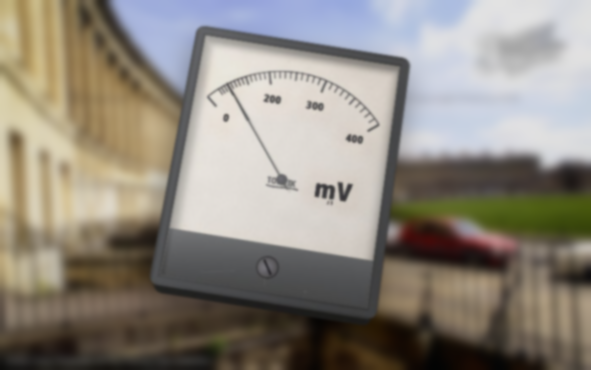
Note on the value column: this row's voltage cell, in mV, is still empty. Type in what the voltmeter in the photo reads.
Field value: 100 mV
